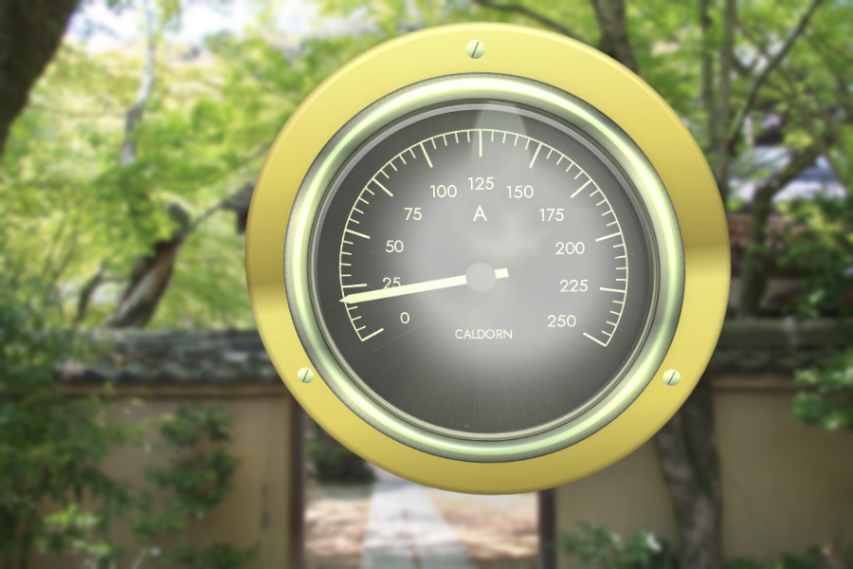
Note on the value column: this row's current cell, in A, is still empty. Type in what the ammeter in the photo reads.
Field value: 20 A
